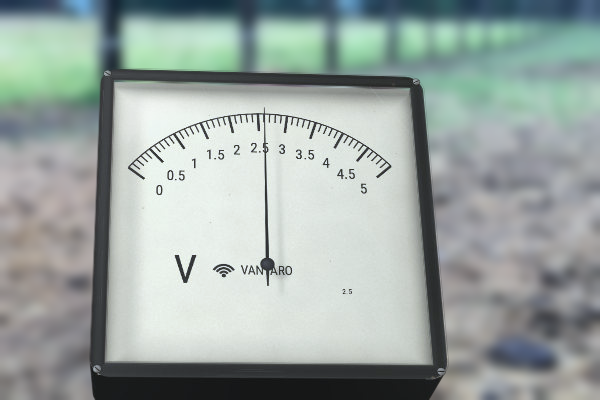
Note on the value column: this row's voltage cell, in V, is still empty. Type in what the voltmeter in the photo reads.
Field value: 2.6 V
